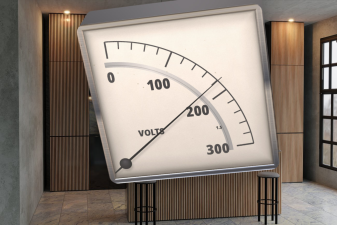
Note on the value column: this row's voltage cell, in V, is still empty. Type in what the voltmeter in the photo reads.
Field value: 180 V
